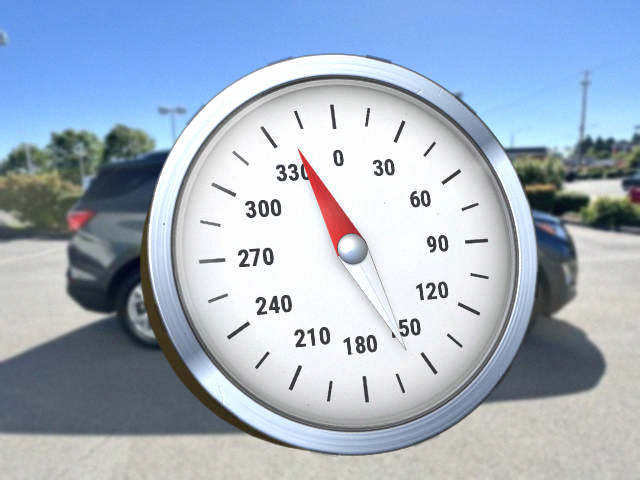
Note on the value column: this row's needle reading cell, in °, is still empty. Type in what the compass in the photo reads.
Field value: 337.5 °
